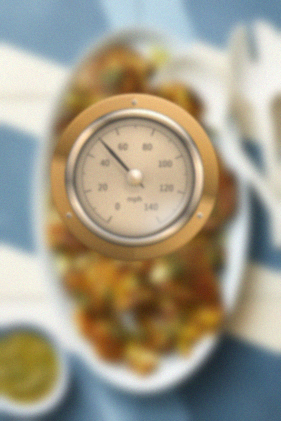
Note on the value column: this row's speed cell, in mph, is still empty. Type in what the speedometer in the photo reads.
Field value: 50 mph
